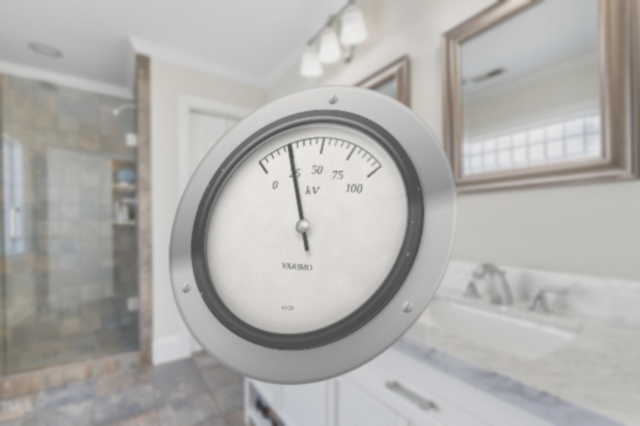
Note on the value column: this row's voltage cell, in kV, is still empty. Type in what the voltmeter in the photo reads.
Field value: 25 kV
